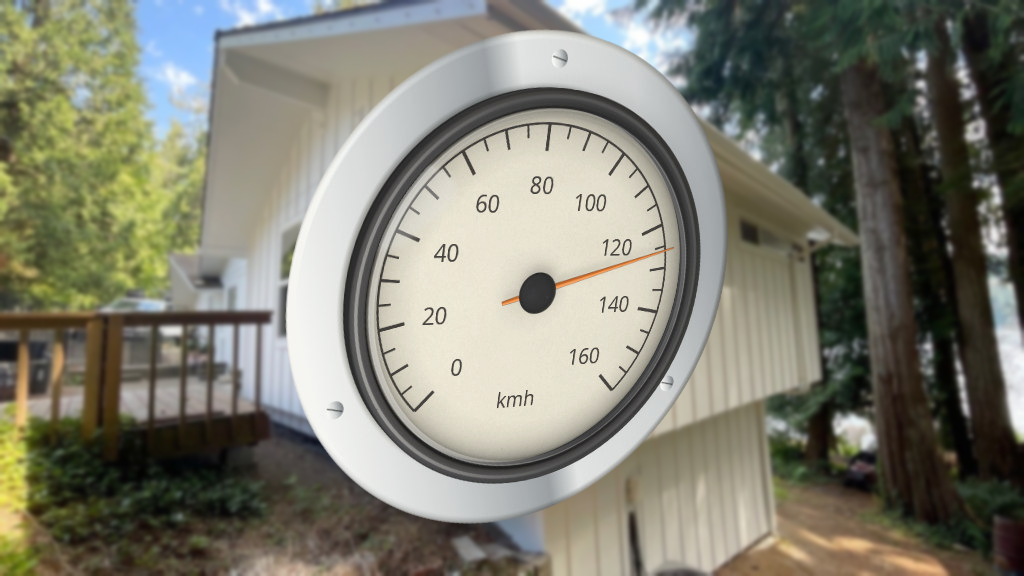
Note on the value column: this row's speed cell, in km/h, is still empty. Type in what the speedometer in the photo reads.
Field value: 125 km/h
